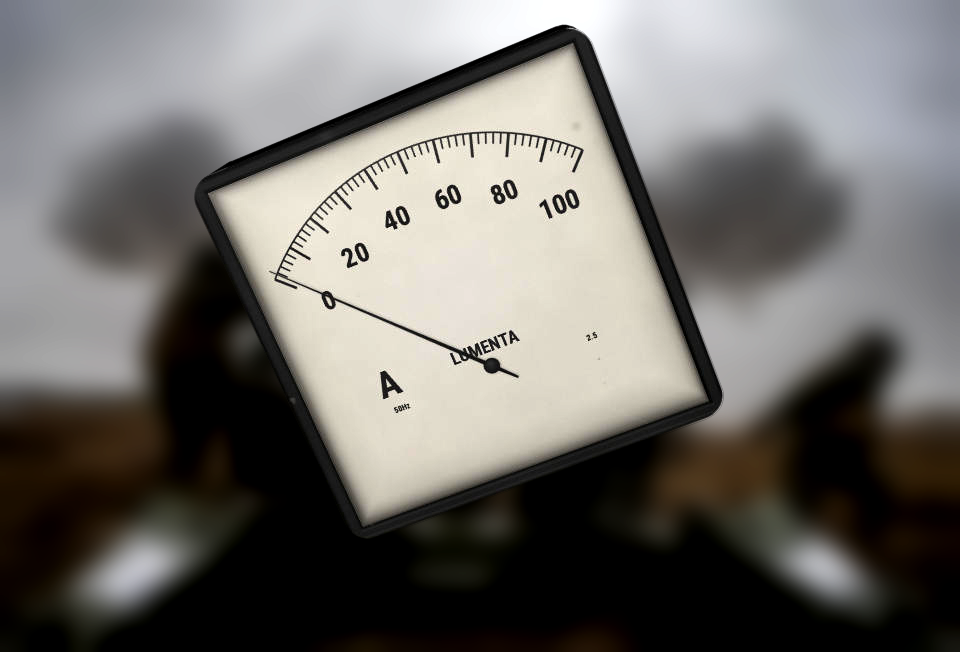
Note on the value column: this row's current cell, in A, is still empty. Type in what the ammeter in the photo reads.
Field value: 2 A
